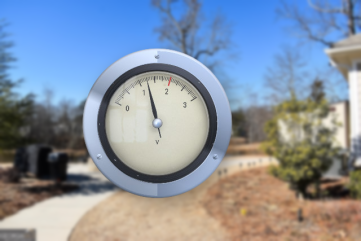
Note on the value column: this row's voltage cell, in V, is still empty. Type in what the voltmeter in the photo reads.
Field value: 1.25 V
